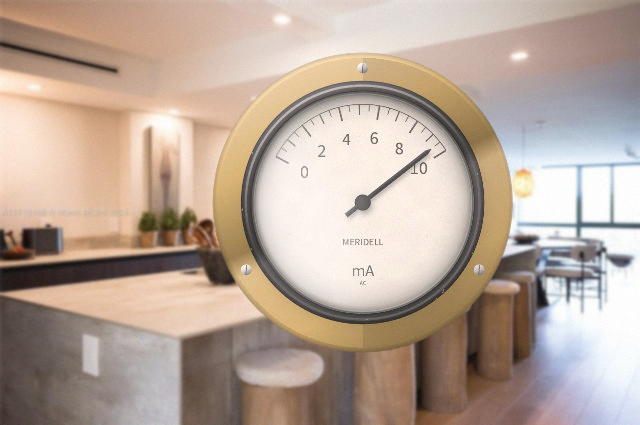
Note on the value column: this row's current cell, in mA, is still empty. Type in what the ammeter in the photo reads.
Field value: 9.5 mA
